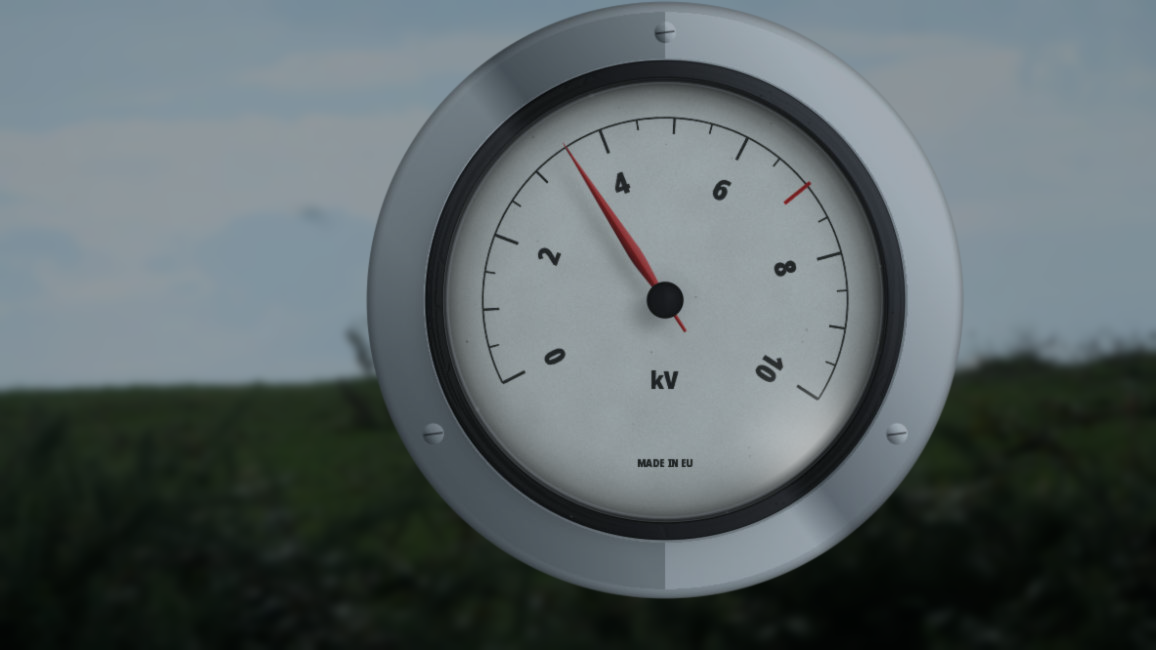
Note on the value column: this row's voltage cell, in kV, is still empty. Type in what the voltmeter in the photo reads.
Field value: 3.5 kV
